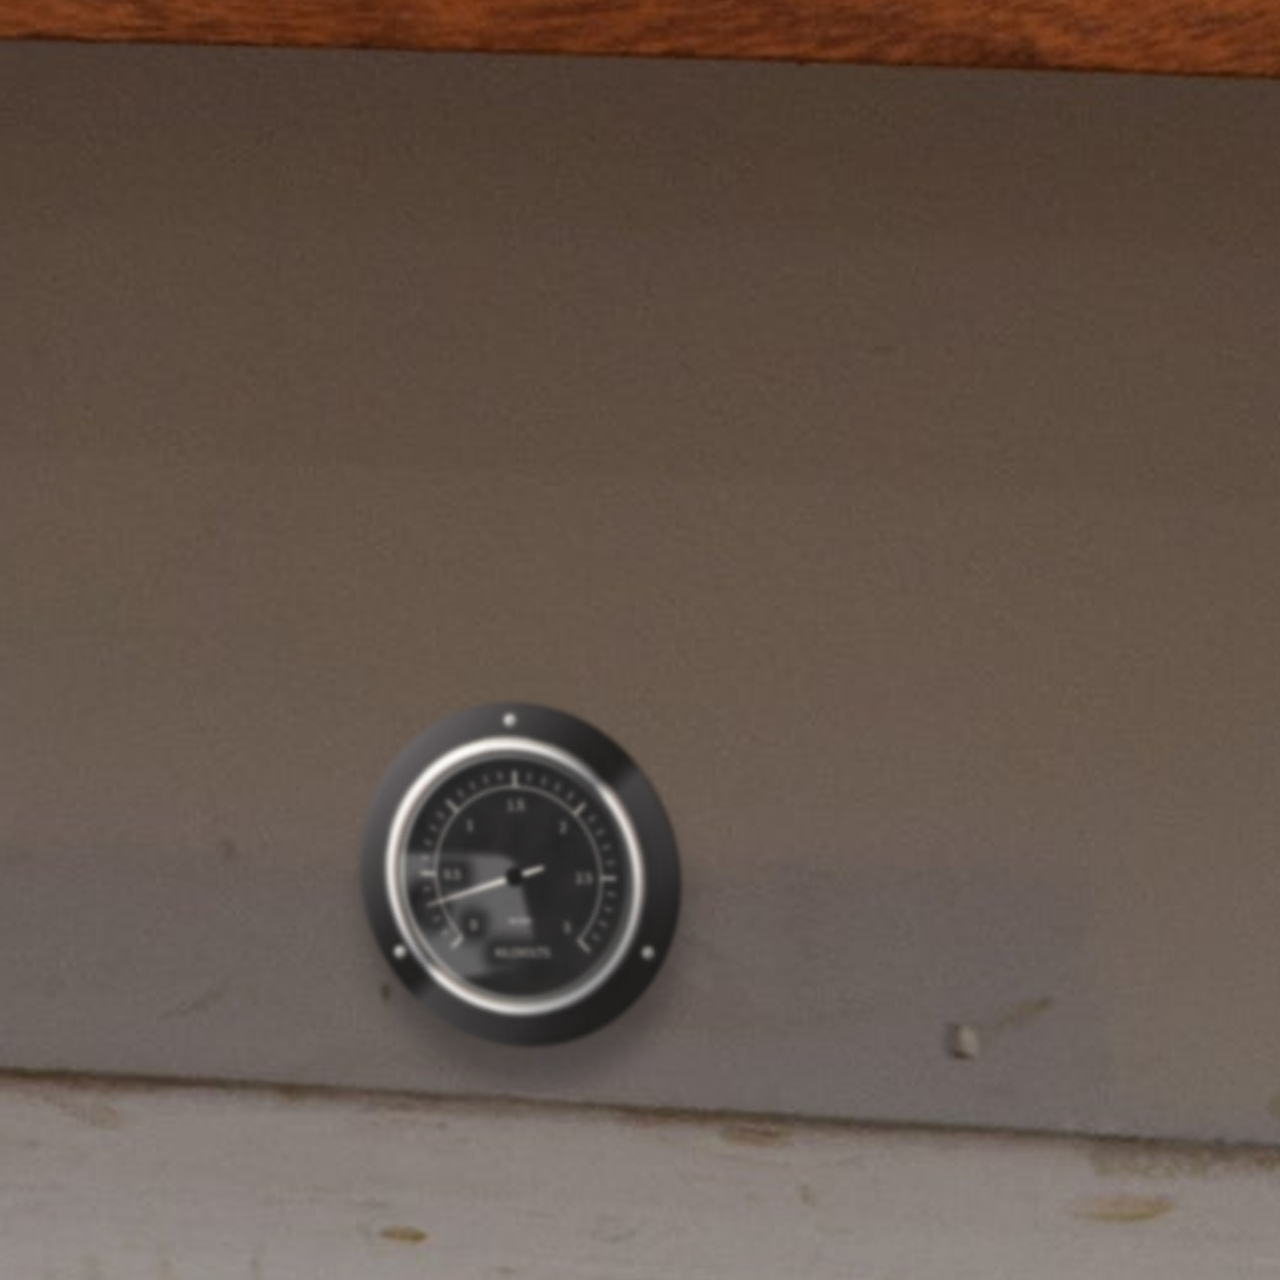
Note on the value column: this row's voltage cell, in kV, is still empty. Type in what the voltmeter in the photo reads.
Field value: 0.3 kV
